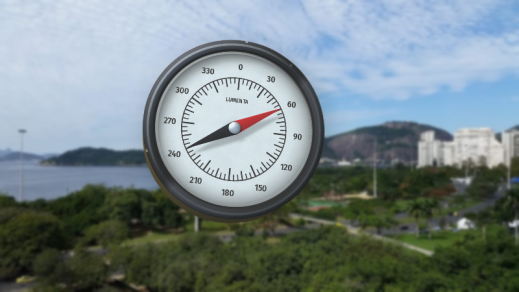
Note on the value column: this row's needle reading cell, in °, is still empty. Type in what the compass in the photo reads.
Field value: 60 °
